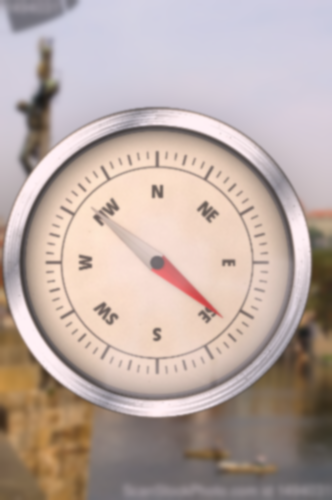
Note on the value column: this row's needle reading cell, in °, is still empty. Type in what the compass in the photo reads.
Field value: 130 °
